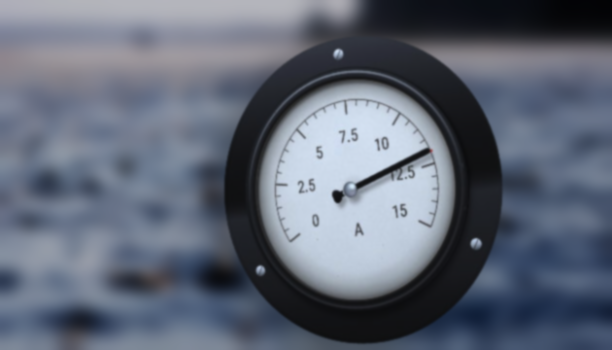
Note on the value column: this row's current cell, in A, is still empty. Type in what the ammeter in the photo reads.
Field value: 12 A
